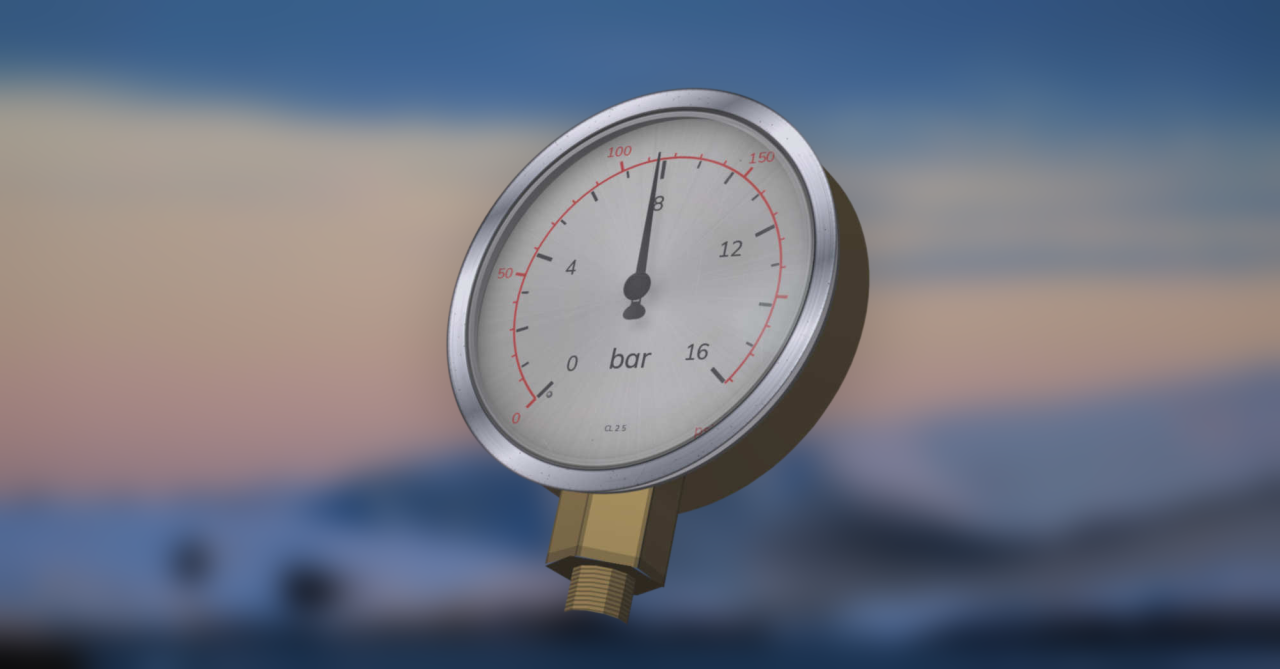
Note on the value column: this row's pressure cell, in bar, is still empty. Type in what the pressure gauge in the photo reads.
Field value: 8 bar
